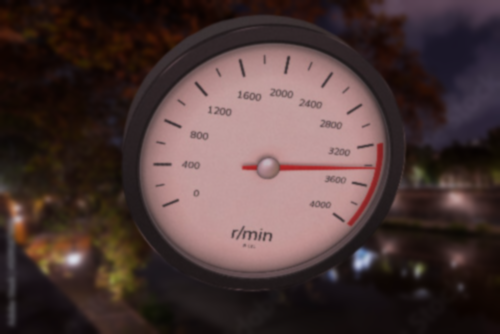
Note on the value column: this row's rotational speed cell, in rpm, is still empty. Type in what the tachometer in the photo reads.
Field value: 3400 rpm
